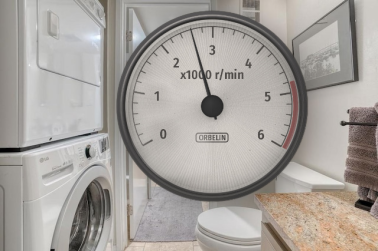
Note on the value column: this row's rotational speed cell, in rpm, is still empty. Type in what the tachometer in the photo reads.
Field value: 2600 rpm
